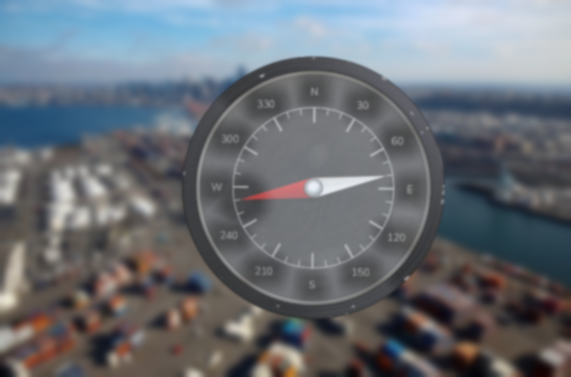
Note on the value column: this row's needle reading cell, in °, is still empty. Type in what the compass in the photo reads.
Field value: 260 °
